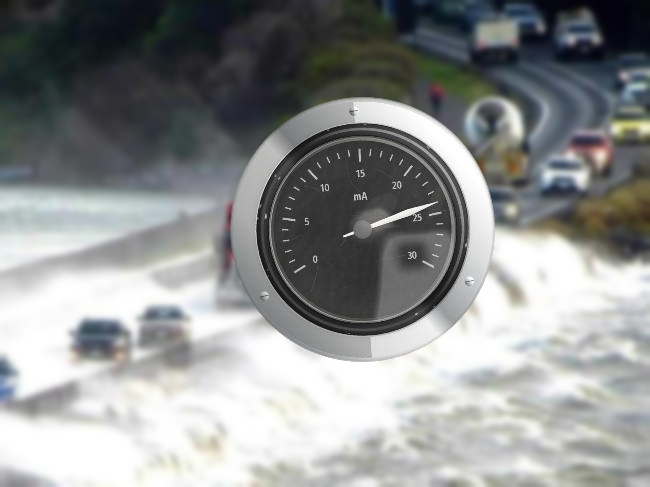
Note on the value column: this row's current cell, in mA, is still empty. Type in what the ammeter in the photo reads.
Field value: 24 mA
